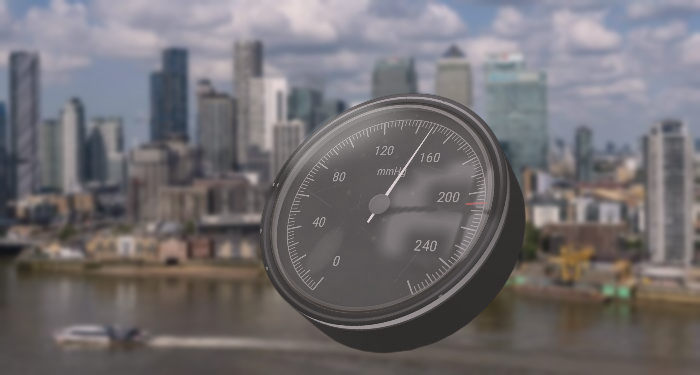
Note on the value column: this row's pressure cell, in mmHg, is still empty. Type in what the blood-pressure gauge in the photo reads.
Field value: 150 mmHg
